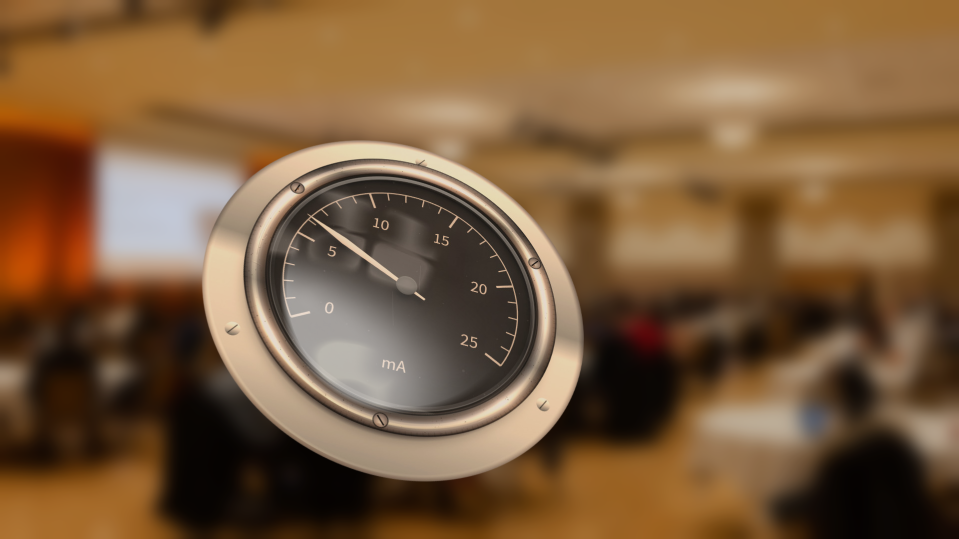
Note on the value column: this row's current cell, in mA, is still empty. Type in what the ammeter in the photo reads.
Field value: 6 mA
